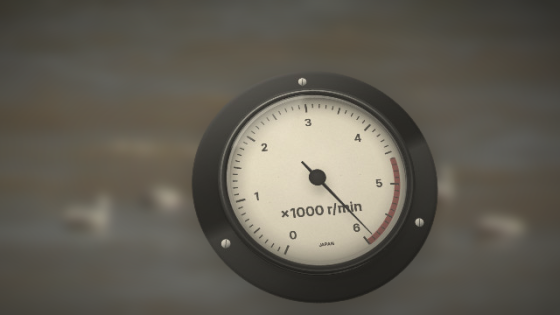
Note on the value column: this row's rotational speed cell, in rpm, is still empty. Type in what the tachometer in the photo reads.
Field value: 5900 rpm
